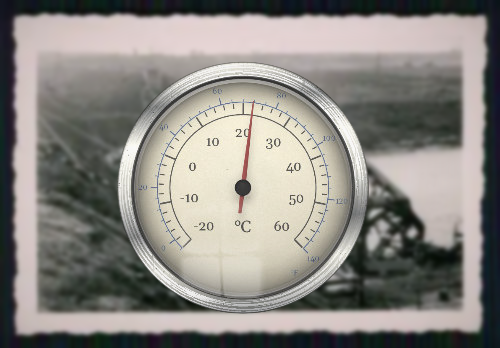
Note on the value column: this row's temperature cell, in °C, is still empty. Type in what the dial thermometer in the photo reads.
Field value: 22 °C
